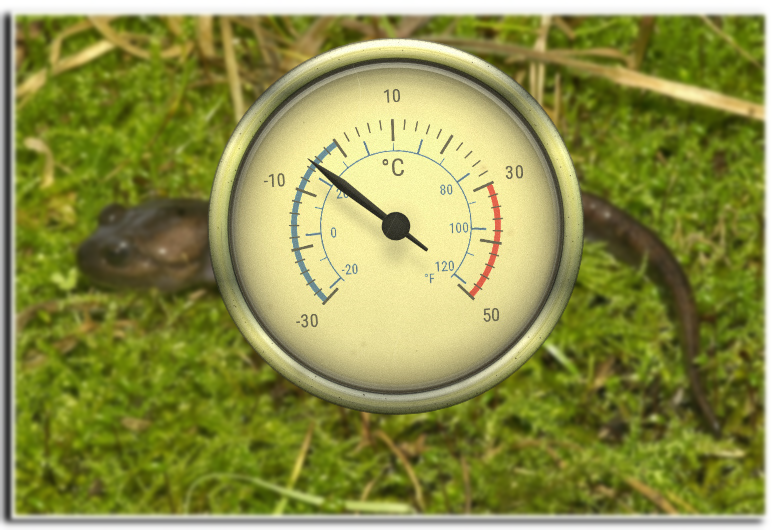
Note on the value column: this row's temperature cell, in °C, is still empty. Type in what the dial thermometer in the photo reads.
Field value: -5 °C
